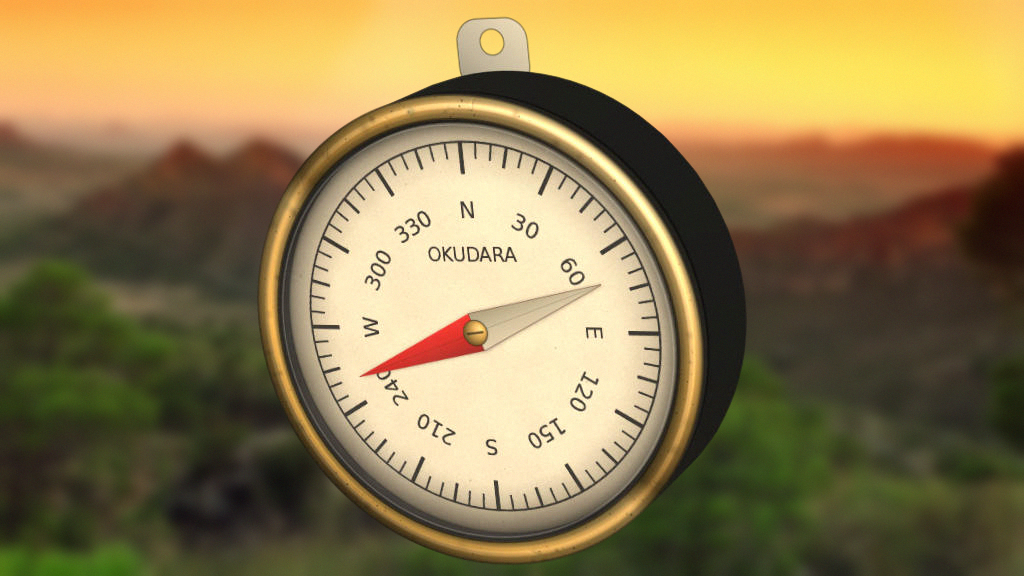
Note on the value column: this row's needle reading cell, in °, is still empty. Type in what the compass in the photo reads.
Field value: 250 °
